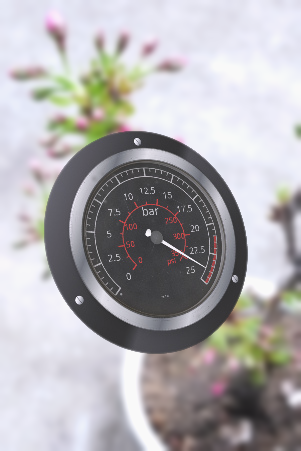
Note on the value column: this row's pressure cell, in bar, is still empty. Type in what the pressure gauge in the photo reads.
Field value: 24 bar
